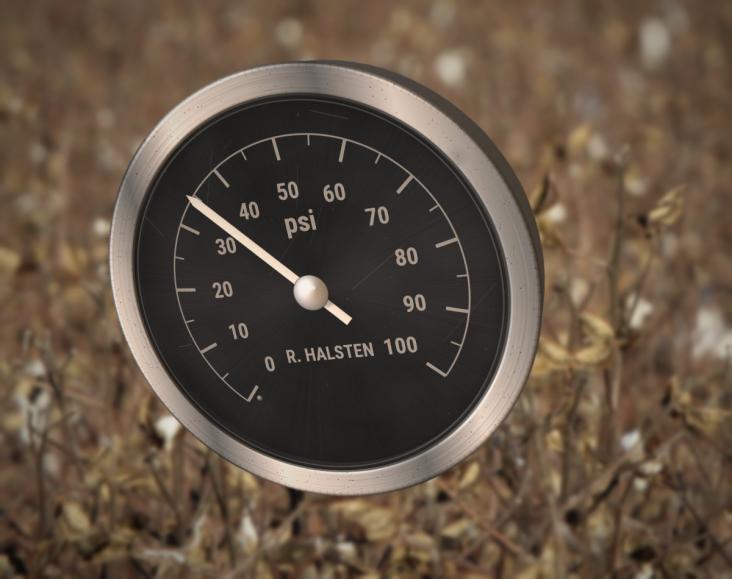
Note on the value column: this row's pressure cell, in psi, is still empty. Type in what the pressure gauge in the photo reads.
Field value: 35 psi
